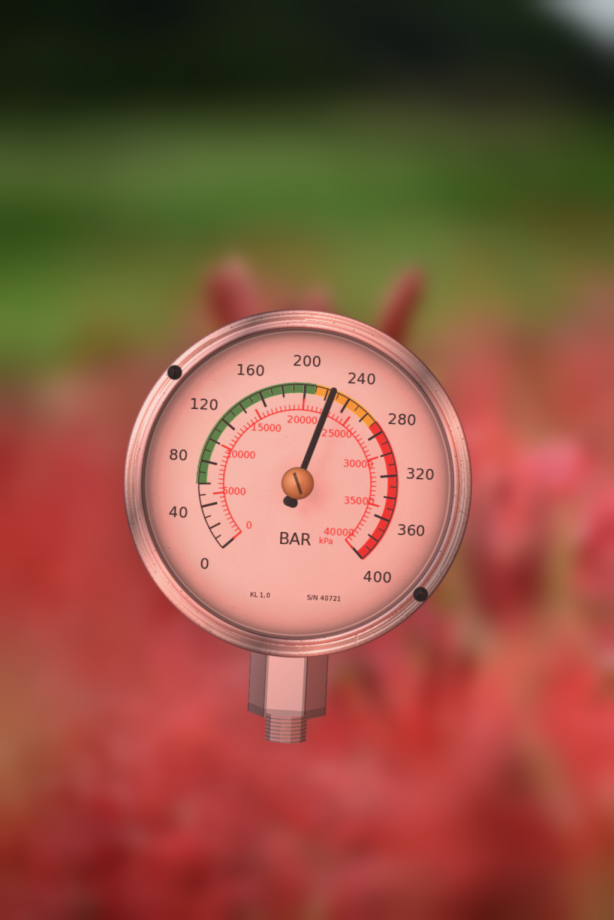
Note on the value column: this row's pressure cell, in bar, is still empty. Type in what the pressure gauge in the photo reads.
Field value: 225 bar
